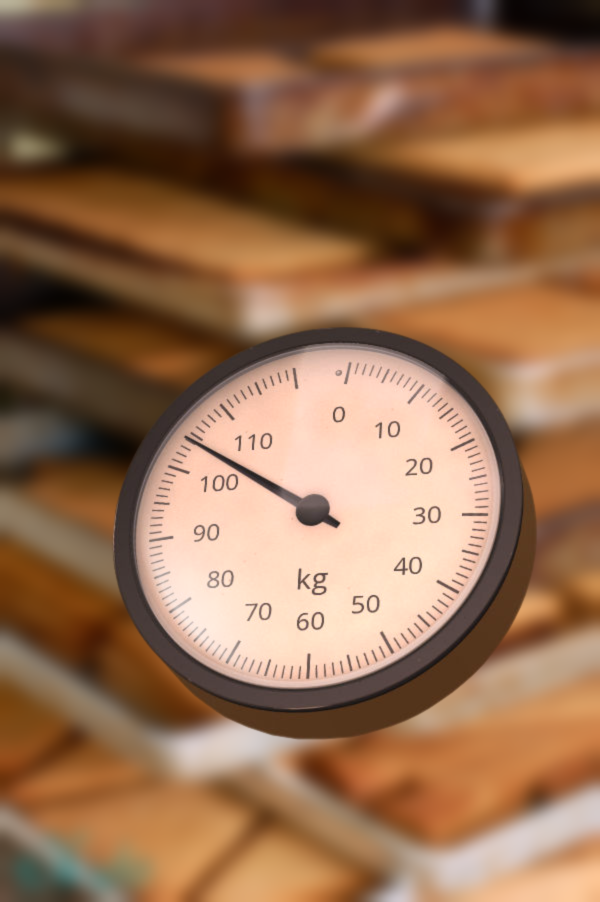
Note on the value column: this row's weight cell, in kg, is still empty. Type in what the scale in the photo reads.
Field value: 104 kg
